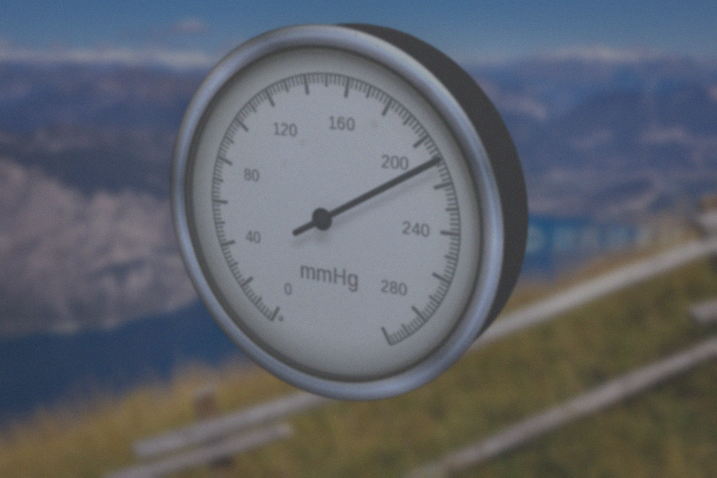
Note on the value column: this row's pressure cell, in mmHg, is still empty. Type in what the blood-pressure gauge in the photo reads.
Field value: 210 mmHg
